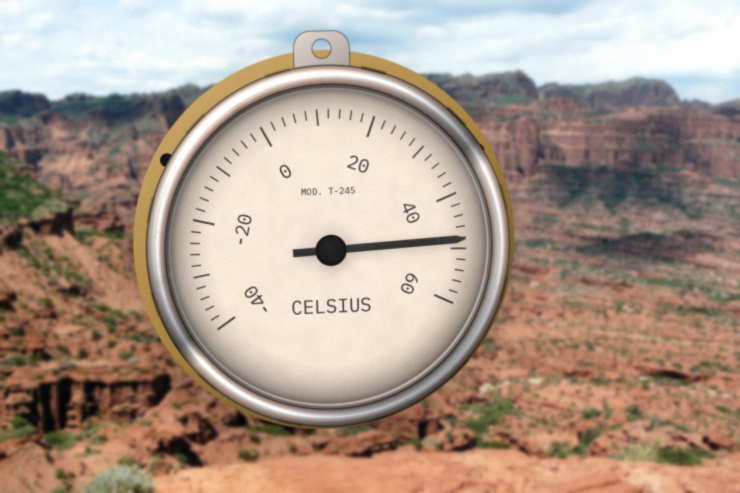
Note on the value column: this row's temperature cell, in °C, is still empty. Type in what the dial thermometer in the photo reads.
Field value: 48 °C
